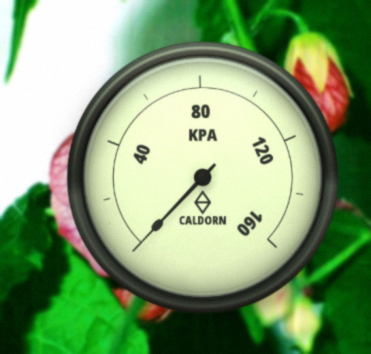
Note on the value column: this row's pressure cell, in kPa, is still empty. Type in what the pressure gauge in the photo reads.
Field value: 0 kPa
